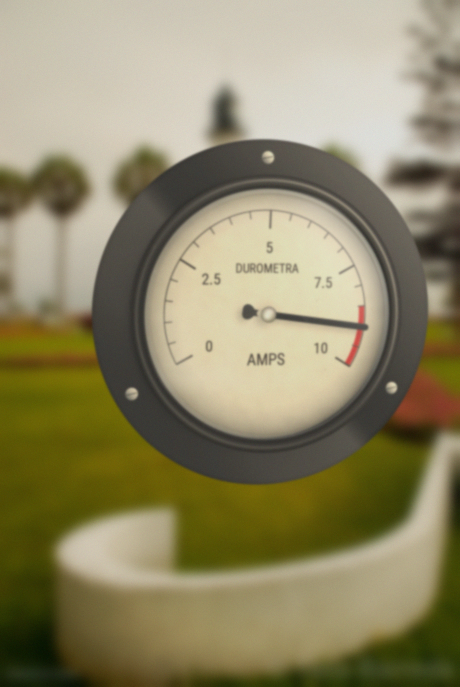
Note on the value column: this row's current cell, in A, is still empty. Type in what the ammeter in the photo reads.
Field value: 9 A
